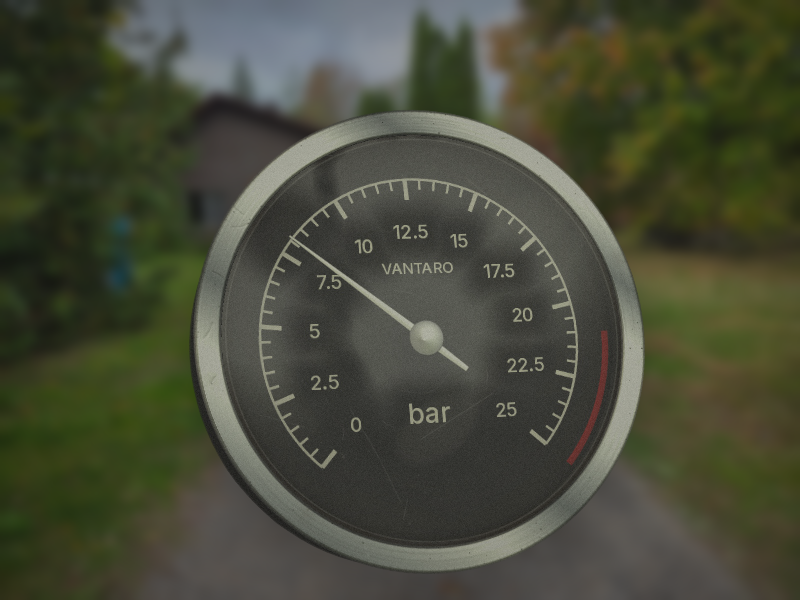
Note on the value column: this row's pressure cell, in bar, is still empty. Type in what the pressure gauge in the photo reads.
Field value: 8 bar
